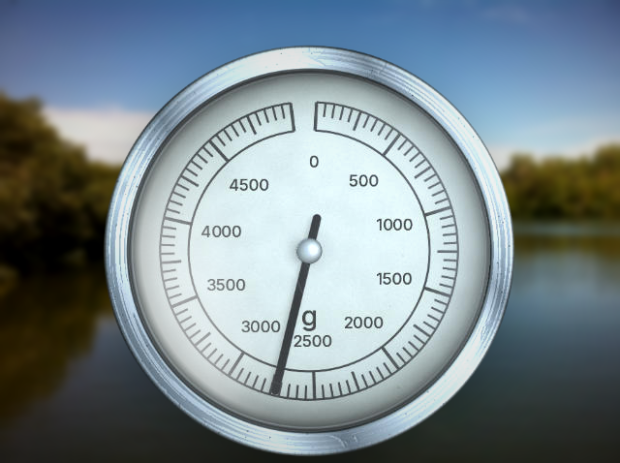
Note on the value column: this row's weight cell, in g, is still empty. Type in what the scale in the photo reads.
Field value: 2725 g
